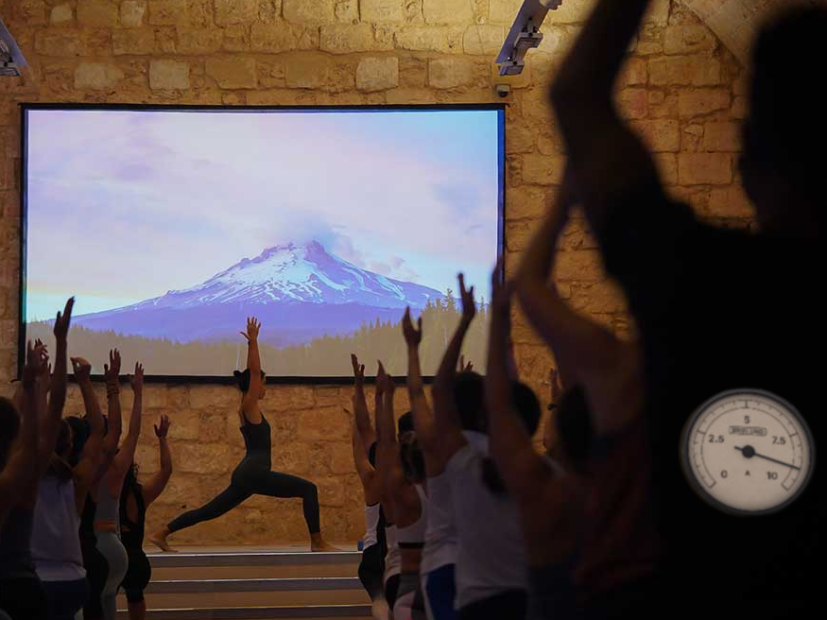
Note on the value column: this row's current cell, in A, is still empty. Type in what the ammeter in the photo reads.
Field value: 9 A
